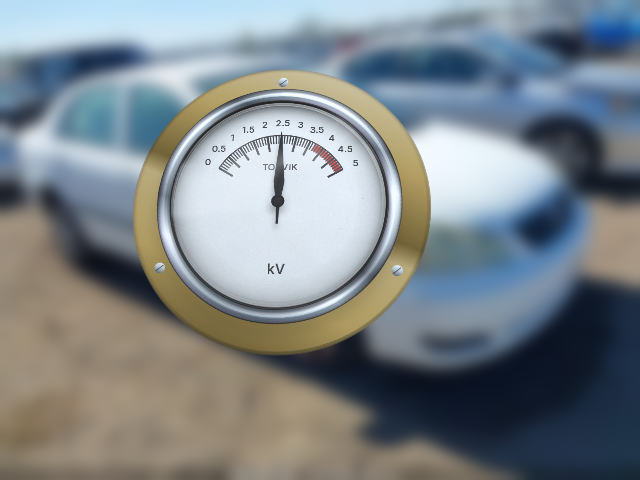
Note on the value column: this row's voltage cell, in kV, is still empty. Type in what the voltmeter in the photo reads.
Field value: 2.5 kV
